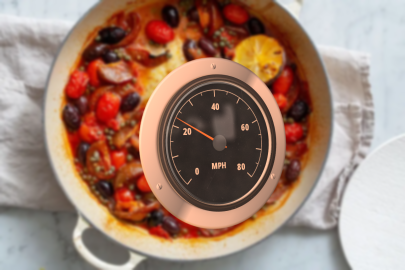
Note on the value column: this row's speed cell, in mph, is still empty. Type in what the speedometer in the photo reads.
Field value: 22.5 mph
